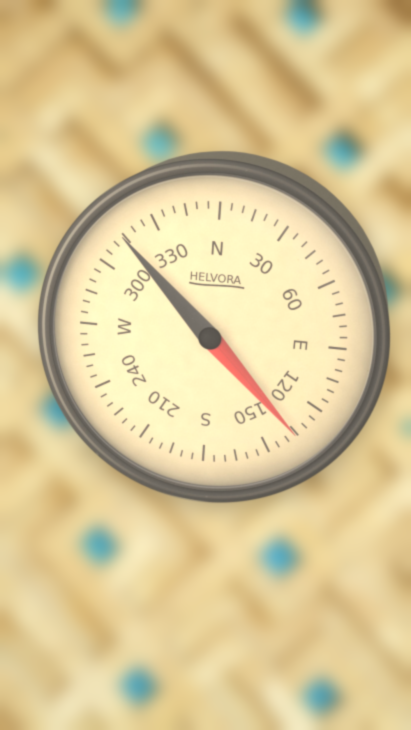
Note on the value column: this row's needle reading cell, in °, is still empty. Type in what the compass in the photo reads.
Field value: 135 °
